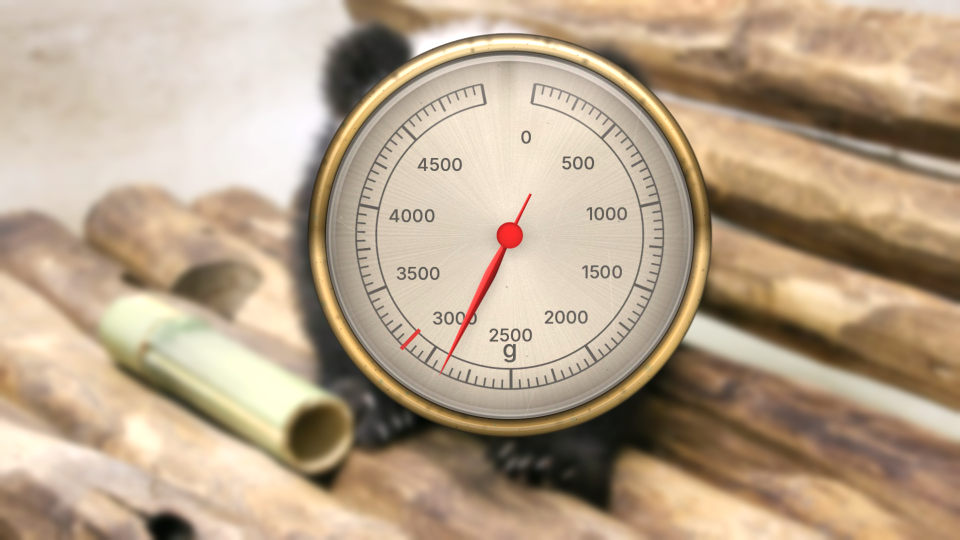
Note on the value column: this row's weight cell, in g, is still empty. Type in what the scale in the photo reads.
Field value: 2900 g
